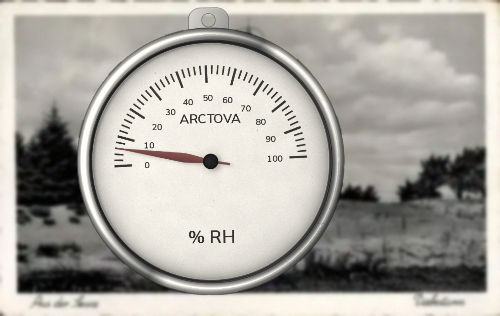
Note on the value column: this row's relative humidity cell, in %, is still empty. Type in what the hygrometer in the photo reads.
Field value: 6 %
